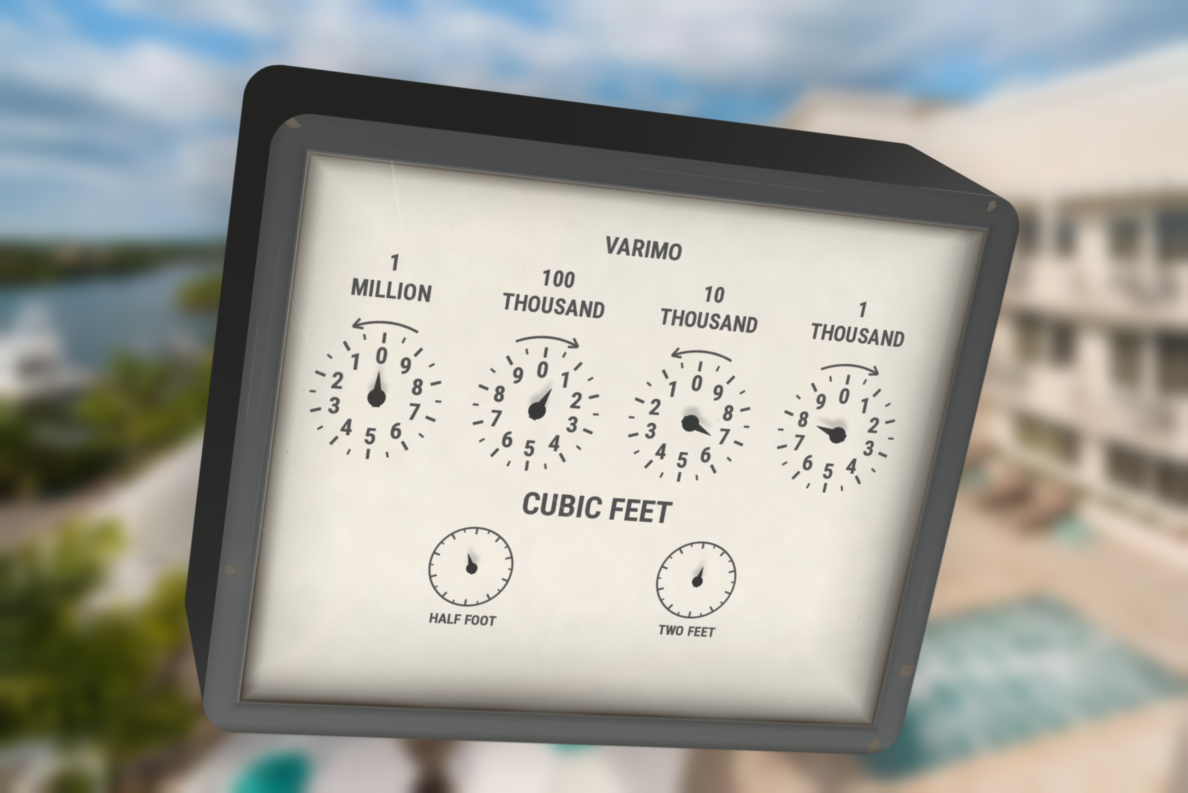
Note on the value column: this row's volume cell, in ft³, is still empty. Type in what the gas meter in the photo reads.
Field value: 6800 ft³
